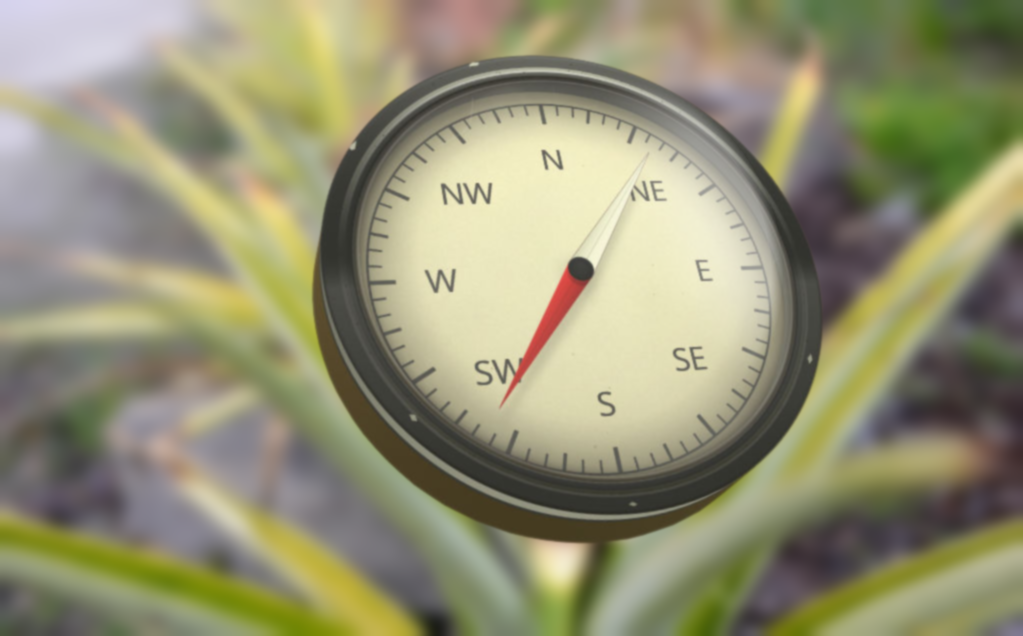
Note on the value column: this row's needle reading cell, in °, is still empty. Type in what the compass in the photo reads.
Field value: 217.5 °
